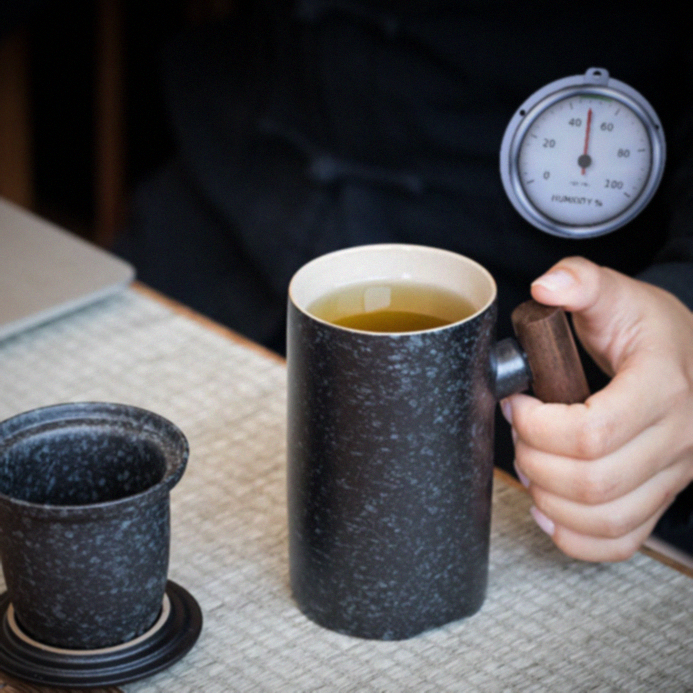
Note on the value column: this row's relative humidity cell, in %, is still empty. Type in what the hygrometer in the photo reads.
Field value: 48 %
